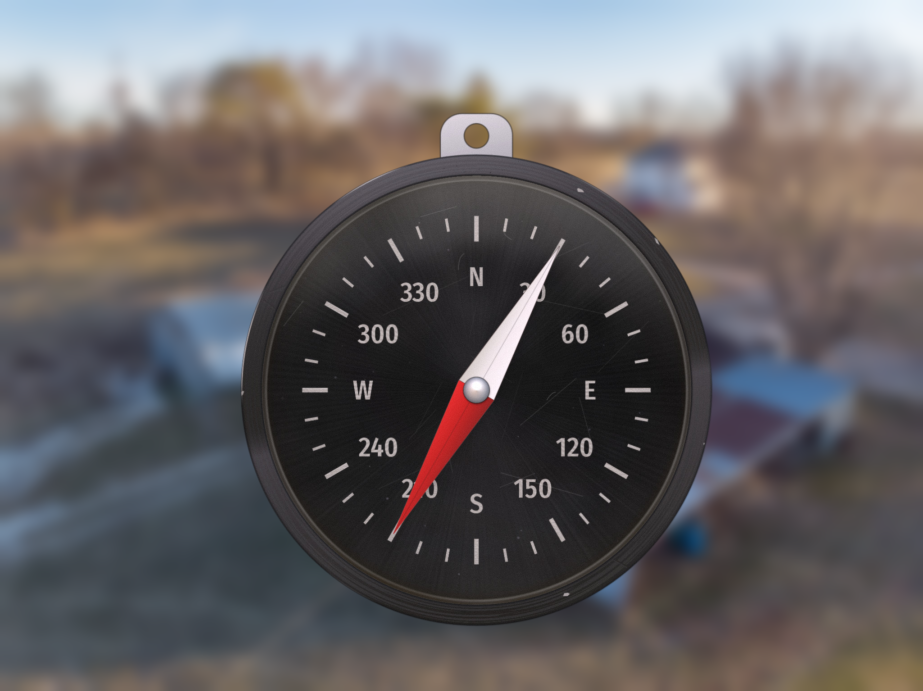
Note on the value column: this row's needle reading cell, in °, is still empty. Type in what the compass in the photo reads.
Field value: 210 °
